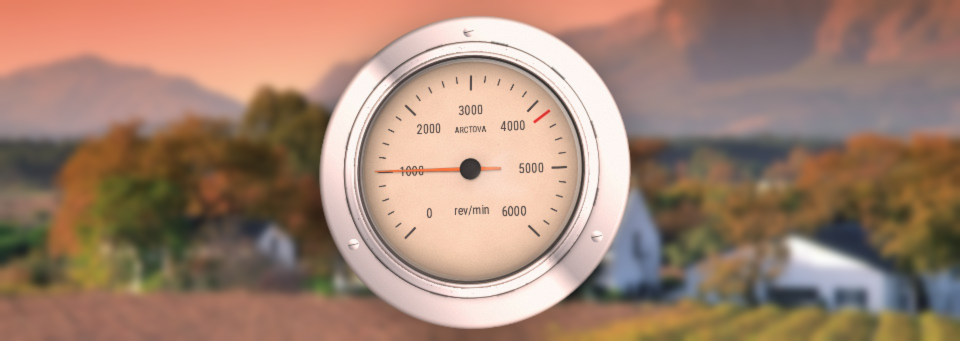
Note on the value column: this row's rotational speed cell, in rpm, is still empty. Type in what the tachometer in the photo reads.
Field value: 1000 rpm
